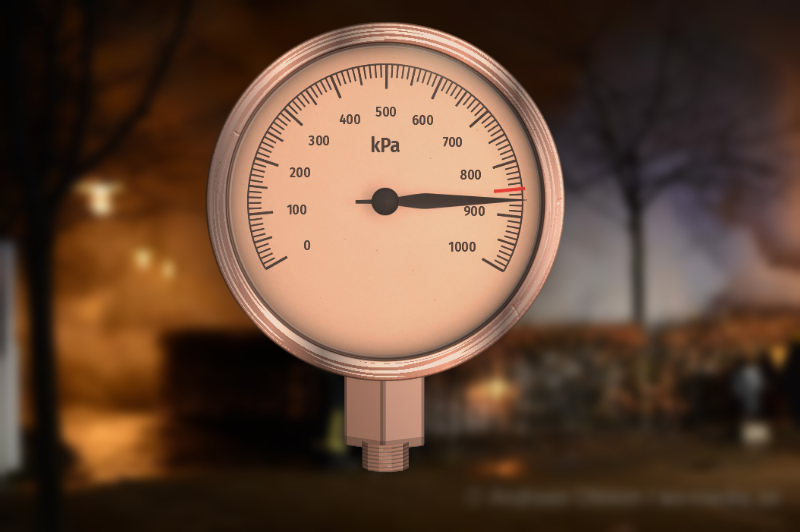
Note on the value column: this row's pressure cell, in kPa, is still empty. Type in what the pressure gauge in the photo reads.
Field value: 870 kPa
